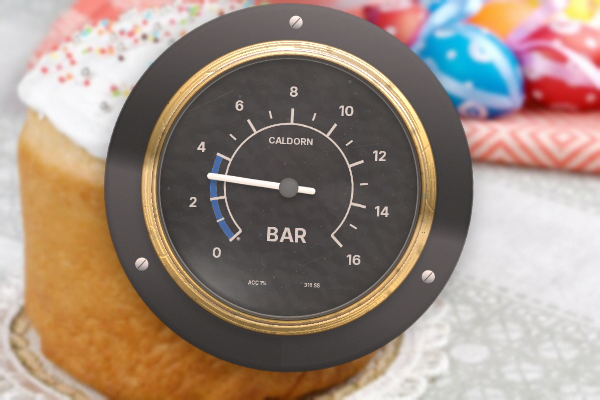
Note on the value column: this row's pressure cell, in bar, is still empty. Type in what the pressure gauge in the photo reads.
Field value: 3 bar
